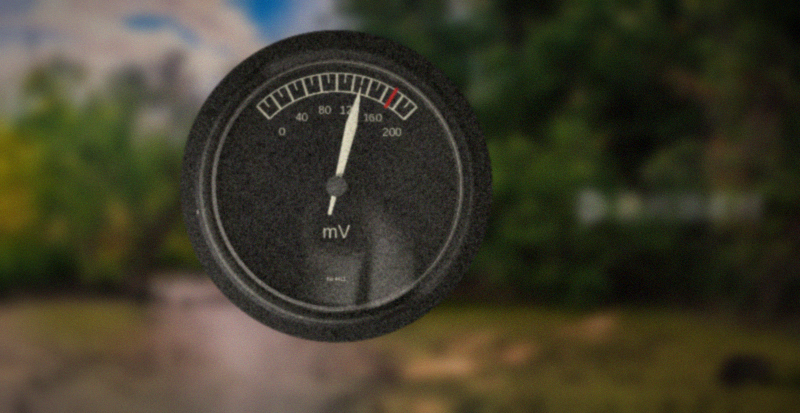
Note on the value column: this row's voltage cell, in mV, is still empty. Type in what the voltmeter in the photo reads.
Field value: 130 mV
